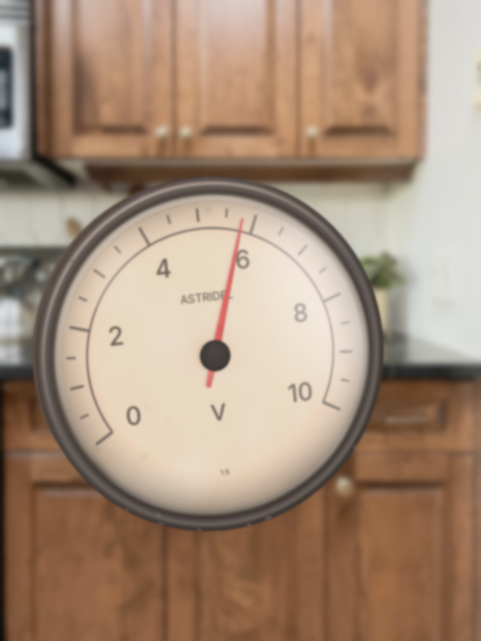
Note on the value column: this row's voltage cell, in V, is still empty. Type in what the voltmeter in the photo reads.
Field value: 5.75 V
